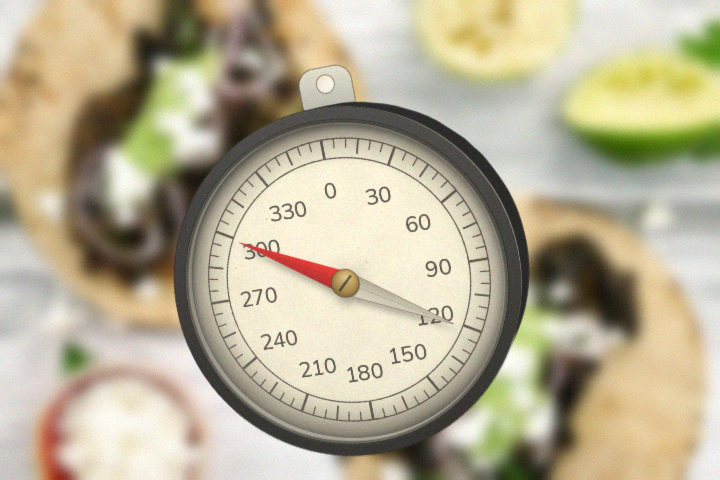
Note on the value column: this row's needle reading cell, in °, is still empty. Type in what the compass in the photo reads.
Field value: 300 °
